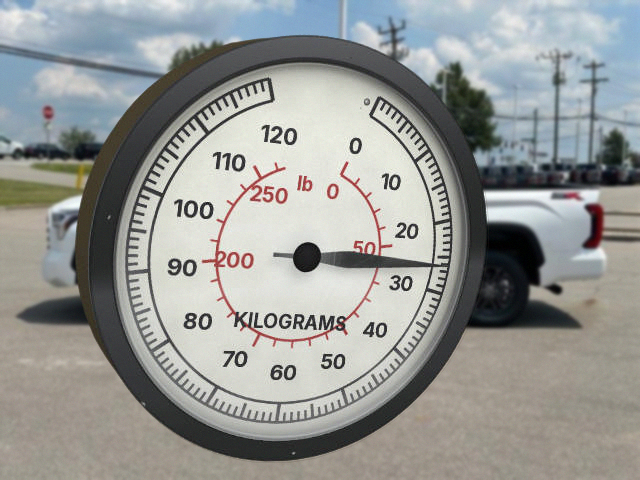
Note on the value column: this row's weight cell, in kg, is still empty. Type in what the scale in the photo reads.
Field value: 26 kg
